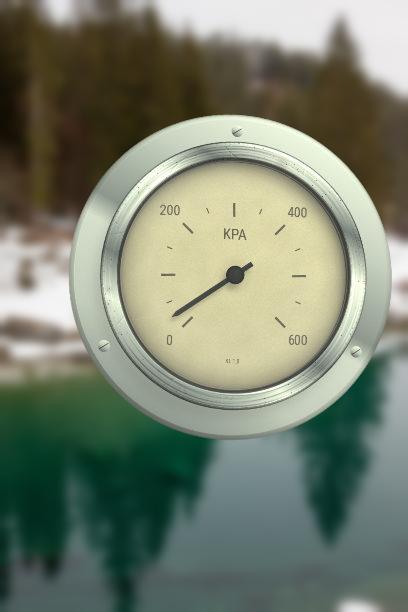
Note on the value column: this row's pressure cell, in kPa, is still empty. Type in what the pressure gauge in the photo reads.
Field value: 25 kPa
